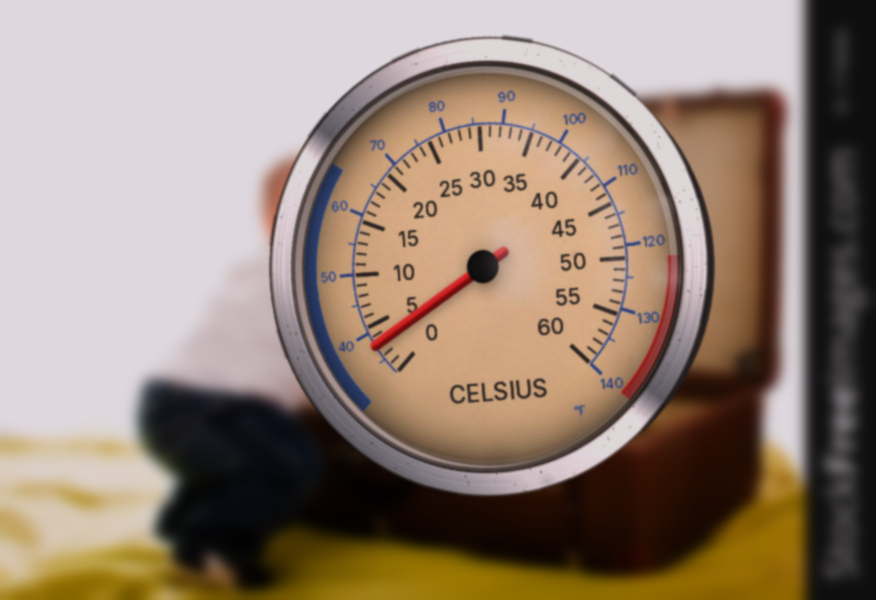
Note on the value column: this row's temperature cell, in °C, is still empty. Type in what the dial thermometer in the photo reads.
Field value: 3 °C
